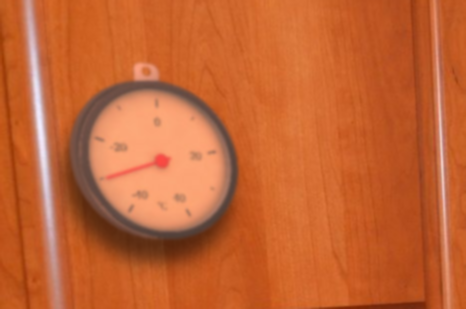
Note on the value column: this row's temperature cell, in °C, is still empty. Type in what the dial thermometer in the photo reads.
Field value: -30 °C
